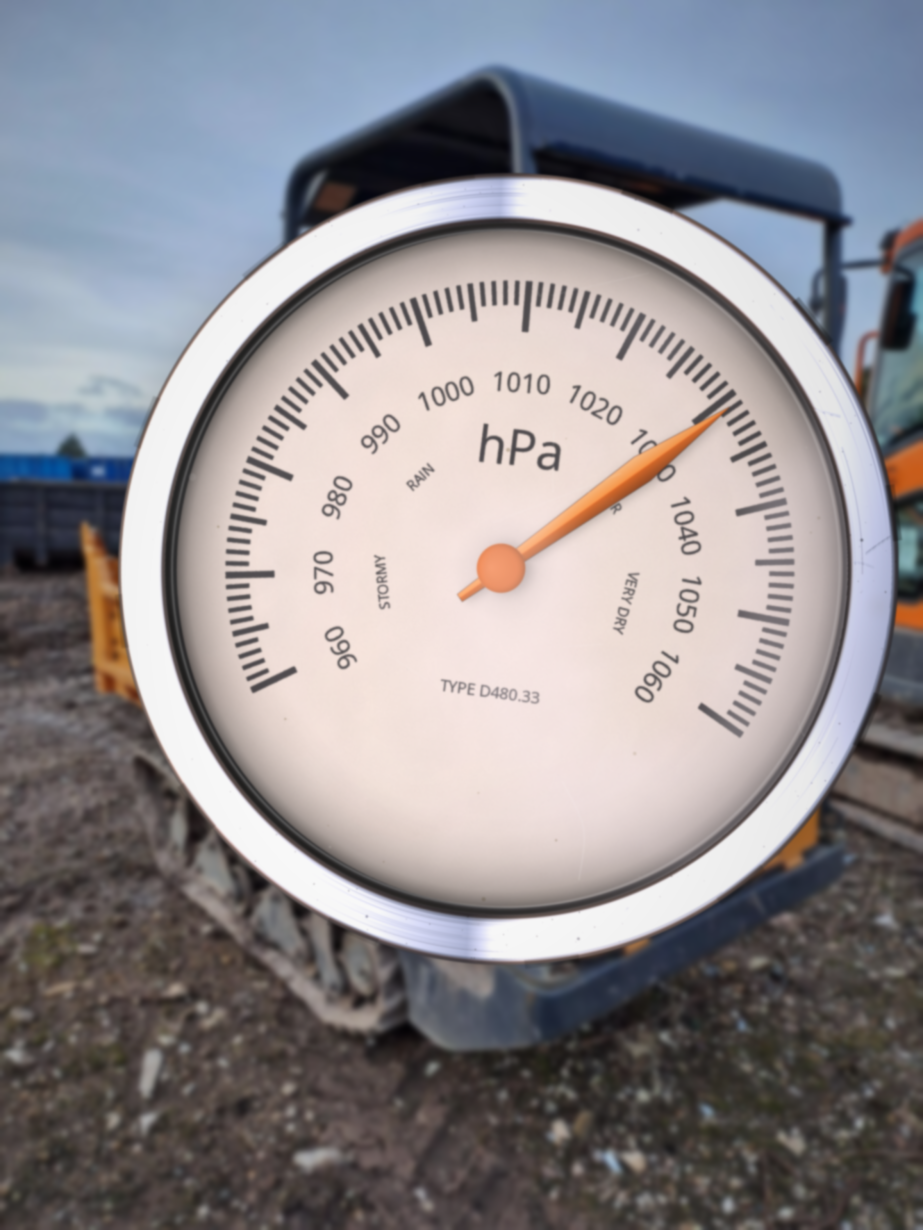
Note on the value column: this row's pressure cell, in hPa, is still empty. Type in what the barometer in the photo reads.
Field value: 1031 hPa
